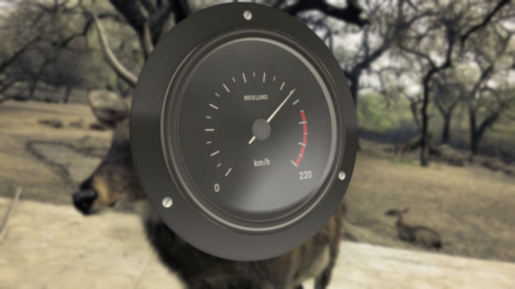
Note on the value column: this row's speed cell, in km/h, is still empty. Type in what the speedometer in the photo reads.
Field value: 150 km/h
